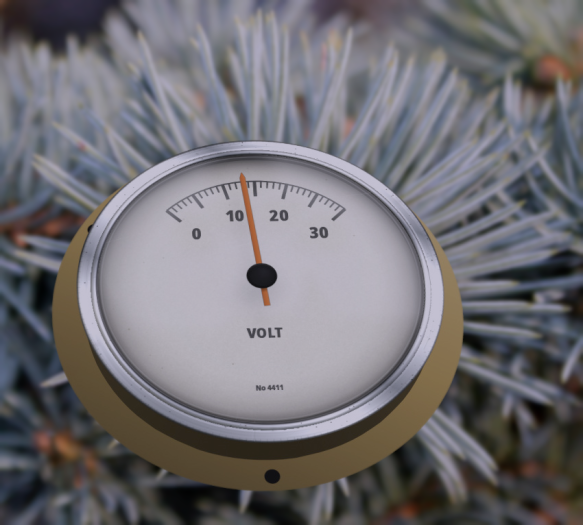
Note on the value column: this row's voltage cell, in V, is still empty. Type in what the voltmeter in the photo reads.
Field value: 13 V
